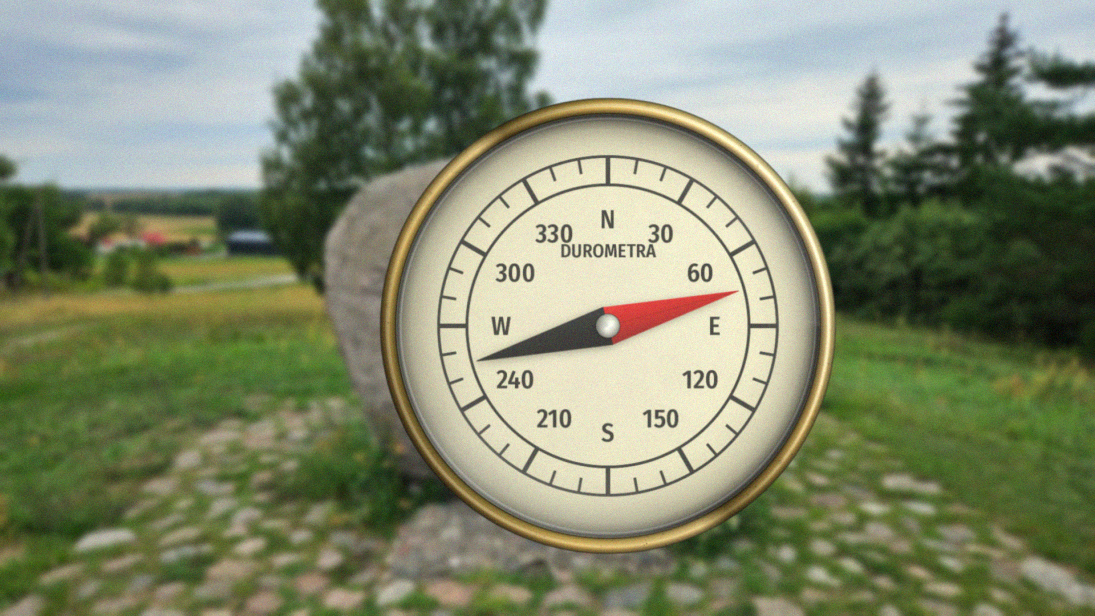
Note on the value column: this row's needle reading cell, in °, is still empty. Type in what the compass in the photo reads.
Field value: 75 °
